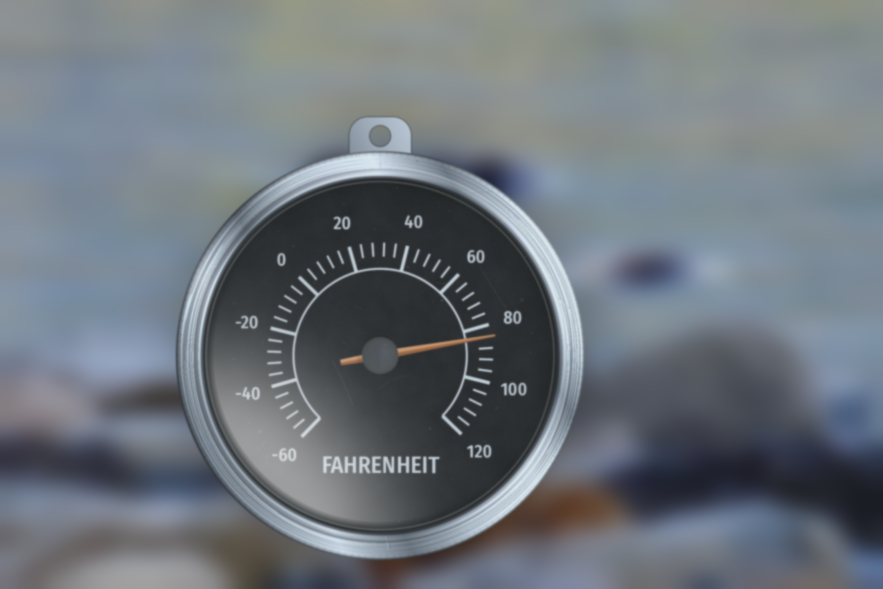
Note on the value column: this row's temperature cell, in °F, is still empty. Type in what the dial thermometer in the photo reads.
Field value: 84 °F
